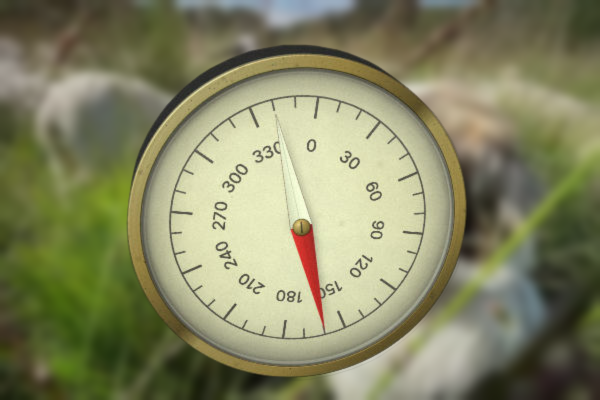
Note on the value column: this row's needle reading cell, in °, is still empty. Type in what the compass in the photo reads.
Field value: 160 °
